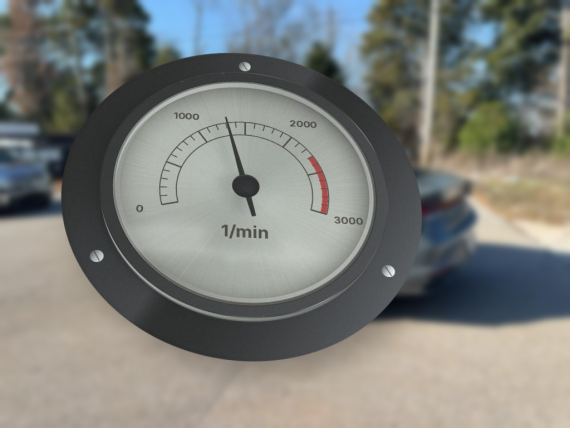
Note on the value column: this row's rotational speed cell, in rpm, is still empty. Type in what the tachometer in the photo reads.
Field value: 1300 rpm
